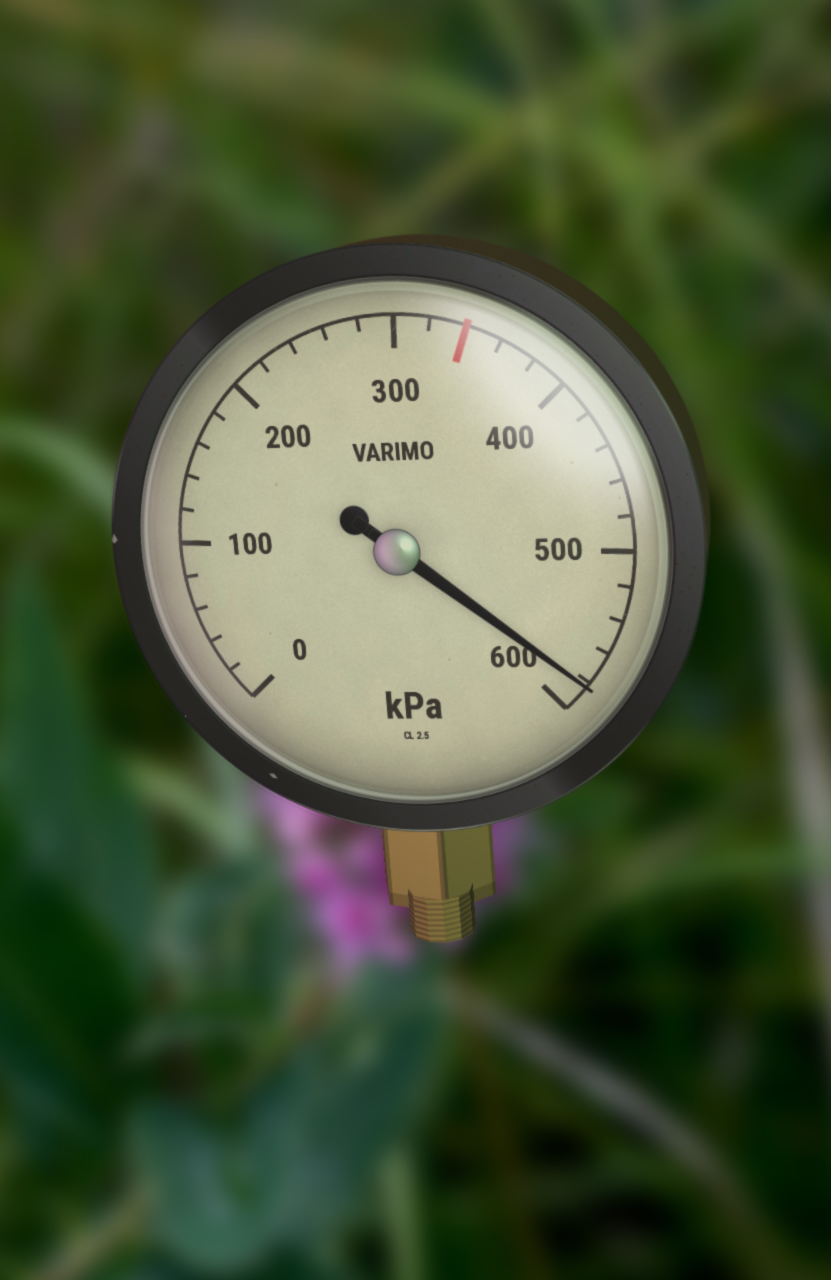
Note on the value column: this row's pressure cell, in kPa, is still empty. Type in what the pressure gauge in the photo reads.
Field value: 580 kPa
